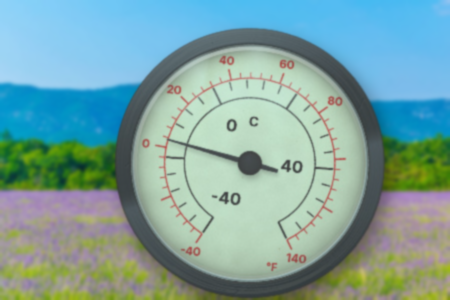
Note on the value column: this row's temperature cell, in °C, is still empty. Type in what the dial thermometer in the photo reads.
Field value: -16 °C
